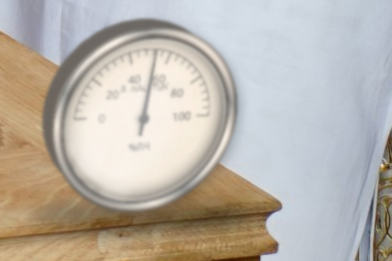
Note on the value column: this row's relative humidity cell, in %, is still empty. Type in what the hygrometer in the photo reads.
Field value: 52 %
